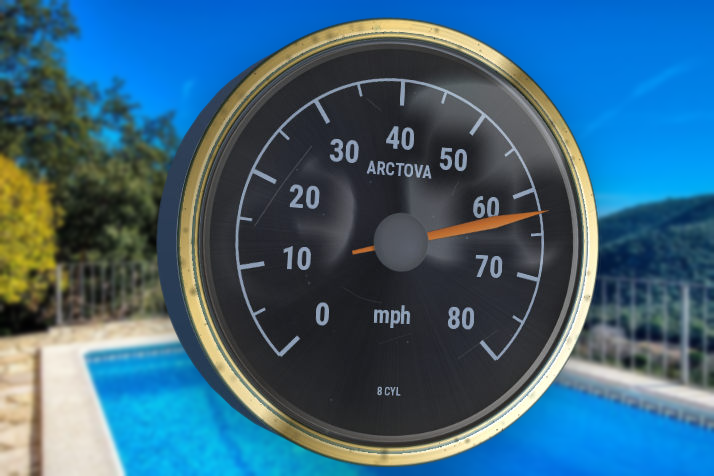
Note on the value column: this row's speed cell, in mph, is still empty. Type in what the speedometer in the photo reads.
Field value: 62.5 mph
